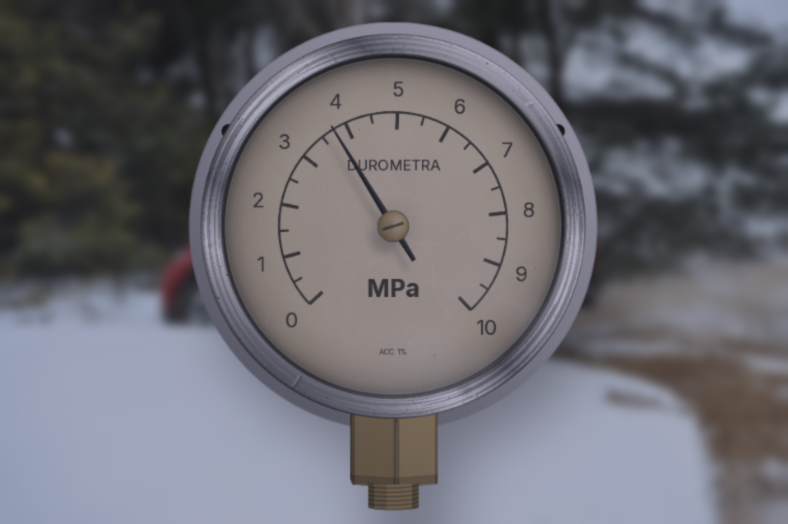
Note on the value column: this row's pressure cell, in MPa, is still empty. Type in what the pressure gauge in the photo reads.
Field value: 3.75 MPa
